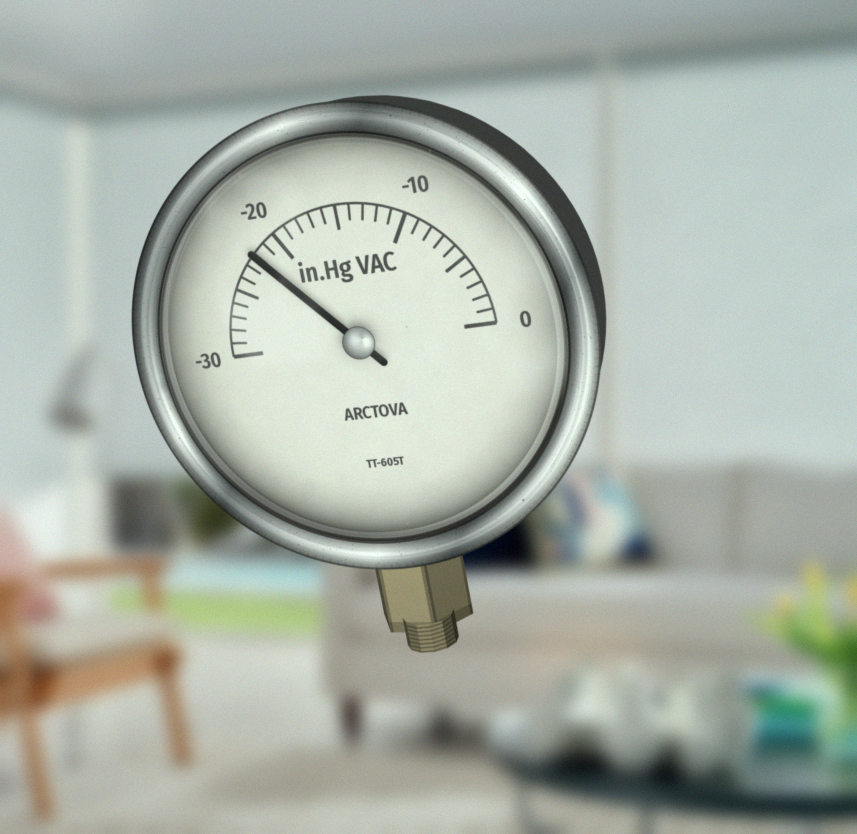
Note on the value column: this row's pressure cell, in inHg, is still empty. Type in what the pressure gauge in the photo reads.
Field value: -22 inHg
